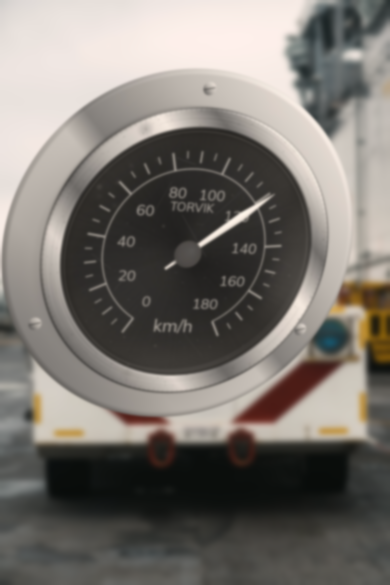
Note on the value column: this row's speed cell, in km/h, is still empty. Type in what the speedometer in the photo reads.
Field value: 120 km/h
